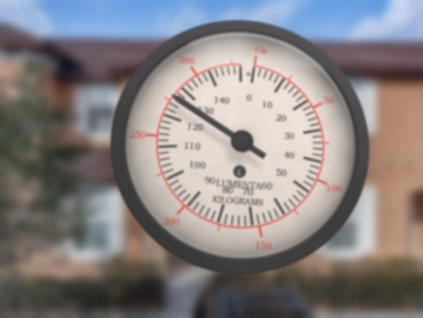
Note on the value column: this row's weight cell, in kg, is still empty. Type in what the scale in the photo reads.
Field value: 126 kg
